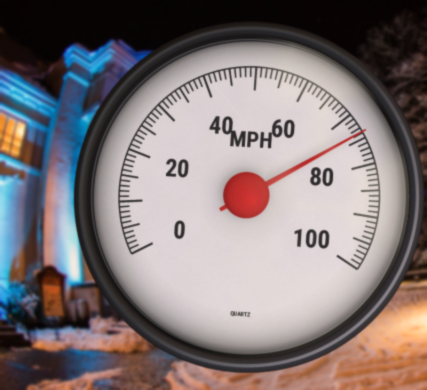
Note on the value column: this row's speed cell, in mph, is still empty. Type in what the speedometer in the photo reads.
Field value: 74 mph
